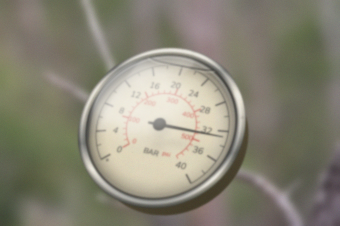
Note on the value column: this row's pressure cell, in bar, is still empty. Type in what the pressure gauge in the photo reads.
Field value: 33 bar
